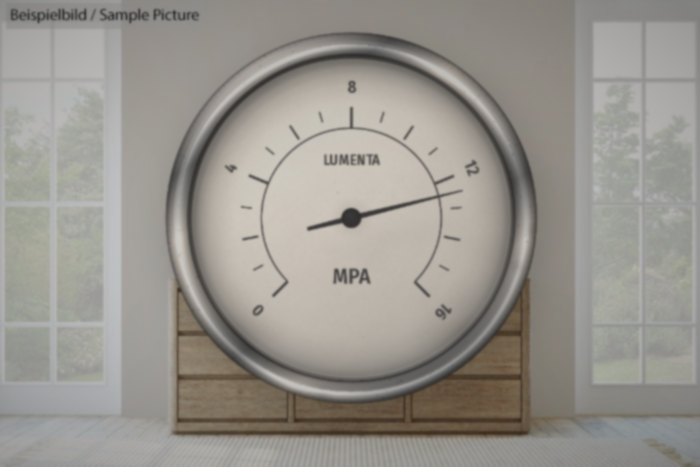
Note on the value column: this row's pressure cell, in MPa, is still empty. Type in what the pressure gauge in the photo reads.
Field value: 12.5 MPa
